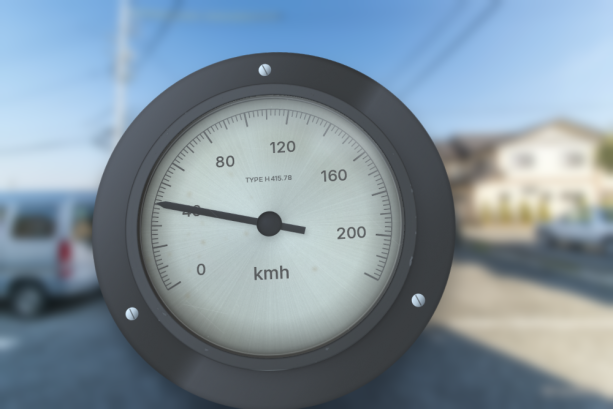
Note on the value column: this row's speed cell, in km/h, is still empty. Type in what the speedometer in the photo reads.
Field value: 40 km/h
